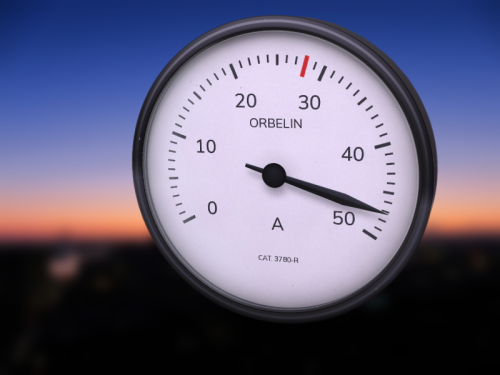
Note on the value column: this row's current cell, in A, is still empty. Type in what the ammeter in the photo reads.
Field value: 47 A
